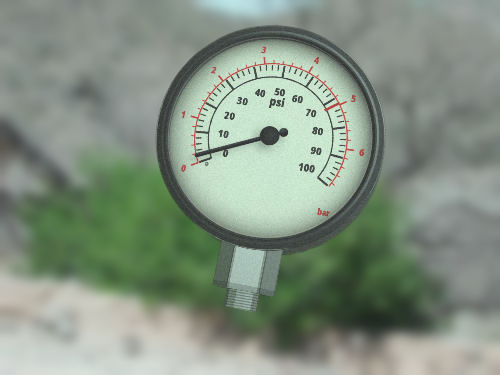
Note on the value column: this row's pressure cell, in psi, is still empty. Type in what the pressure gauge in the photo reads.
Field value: 2 psi
